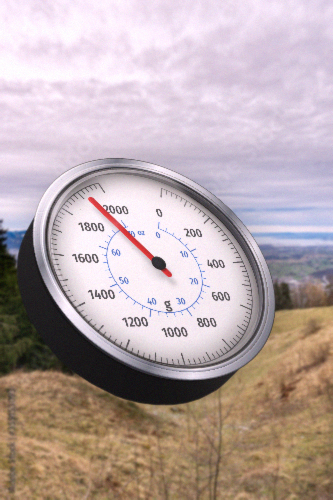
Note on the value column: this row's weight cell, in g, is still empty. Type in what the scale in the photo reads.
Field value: 1900 g
